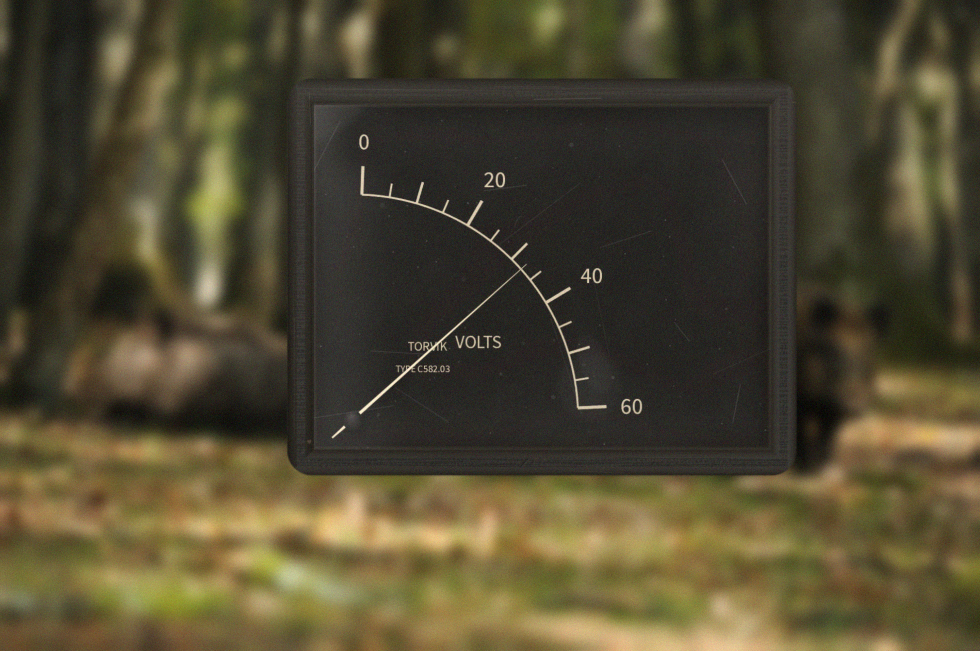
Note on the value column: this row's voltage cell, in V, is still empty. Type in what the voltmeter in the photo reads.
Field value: 32.5 V
